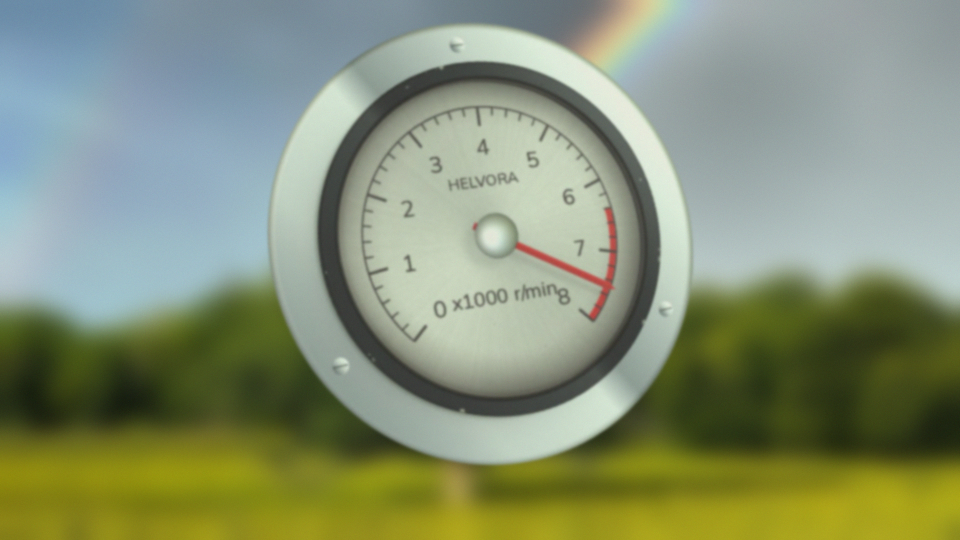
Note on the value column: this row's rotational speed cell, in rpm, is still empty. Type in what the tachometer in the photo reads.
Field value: 7500 rpm
